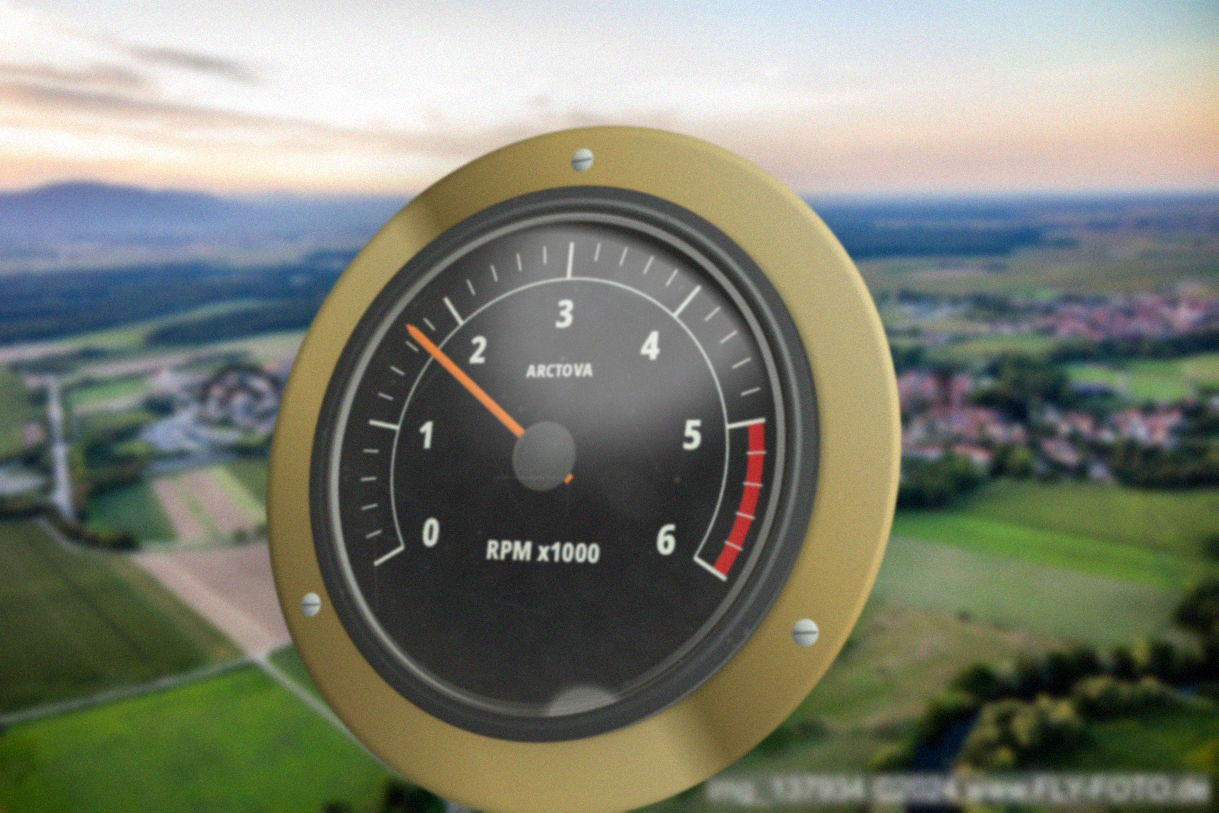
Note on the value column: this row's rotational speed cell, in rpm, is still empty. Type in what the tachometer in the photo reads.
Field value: 1700 rpm
